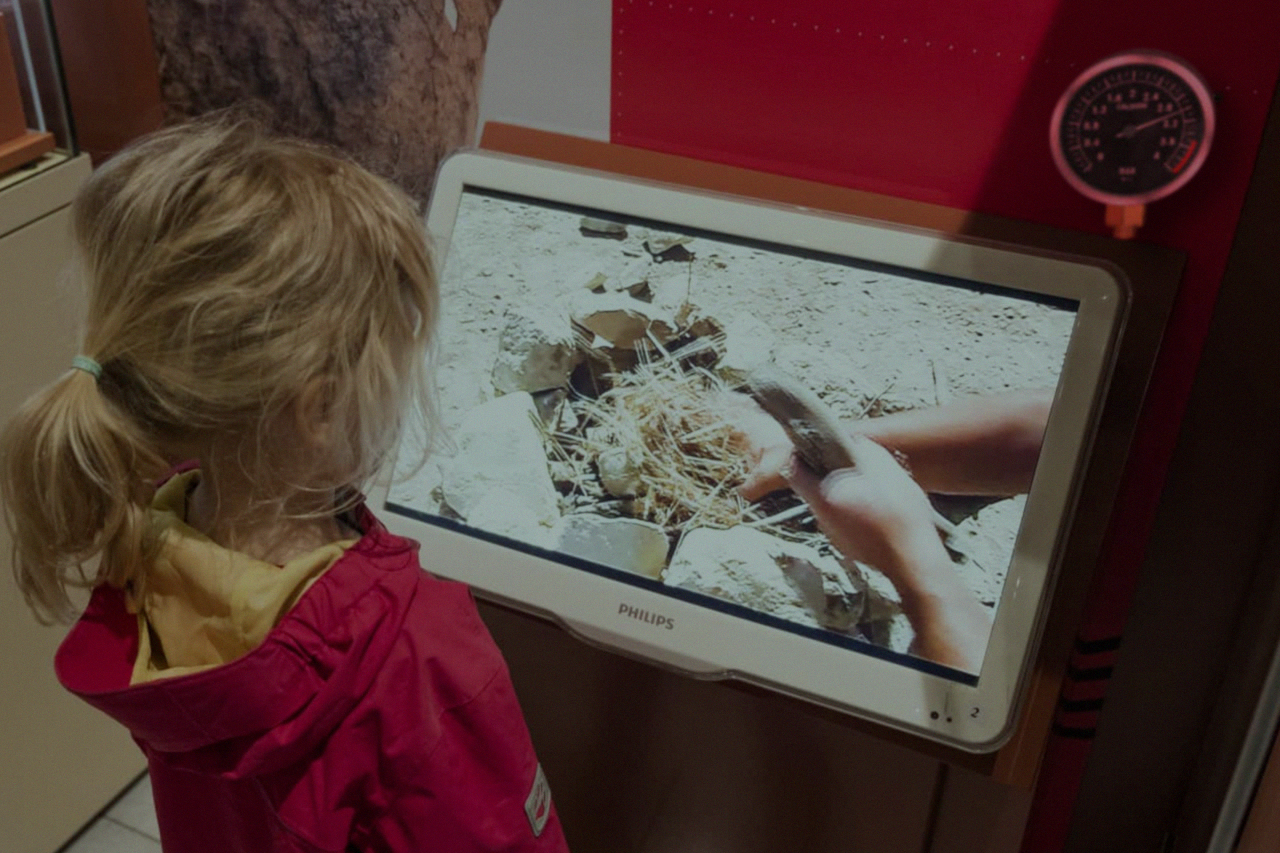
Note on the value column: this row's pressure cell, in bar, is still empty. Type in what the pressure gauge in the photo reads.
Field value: 3 bar
